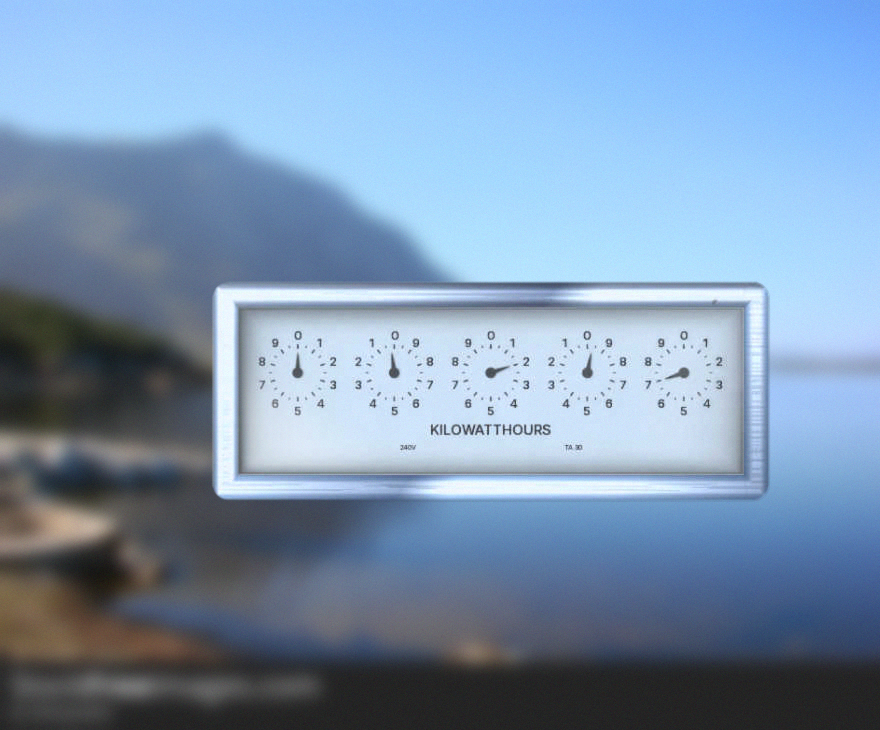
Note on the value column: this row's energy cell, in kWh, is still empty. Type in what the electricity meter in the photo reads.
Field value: 197 kWh
